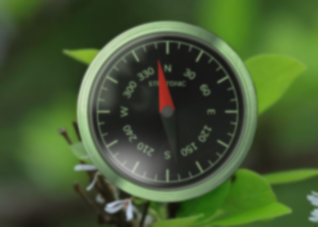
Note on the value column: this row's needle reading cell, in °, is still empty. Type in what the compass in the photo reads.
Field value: 350 °
